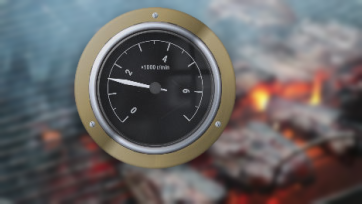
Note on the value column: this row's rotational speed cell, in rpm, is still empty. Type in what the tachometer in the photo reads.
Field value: 1500 rpm
